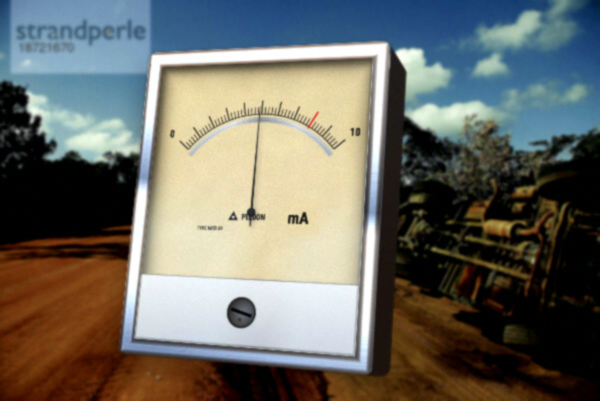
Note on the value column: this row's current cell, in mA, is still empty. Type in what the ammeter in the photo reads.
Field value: 5 mA
